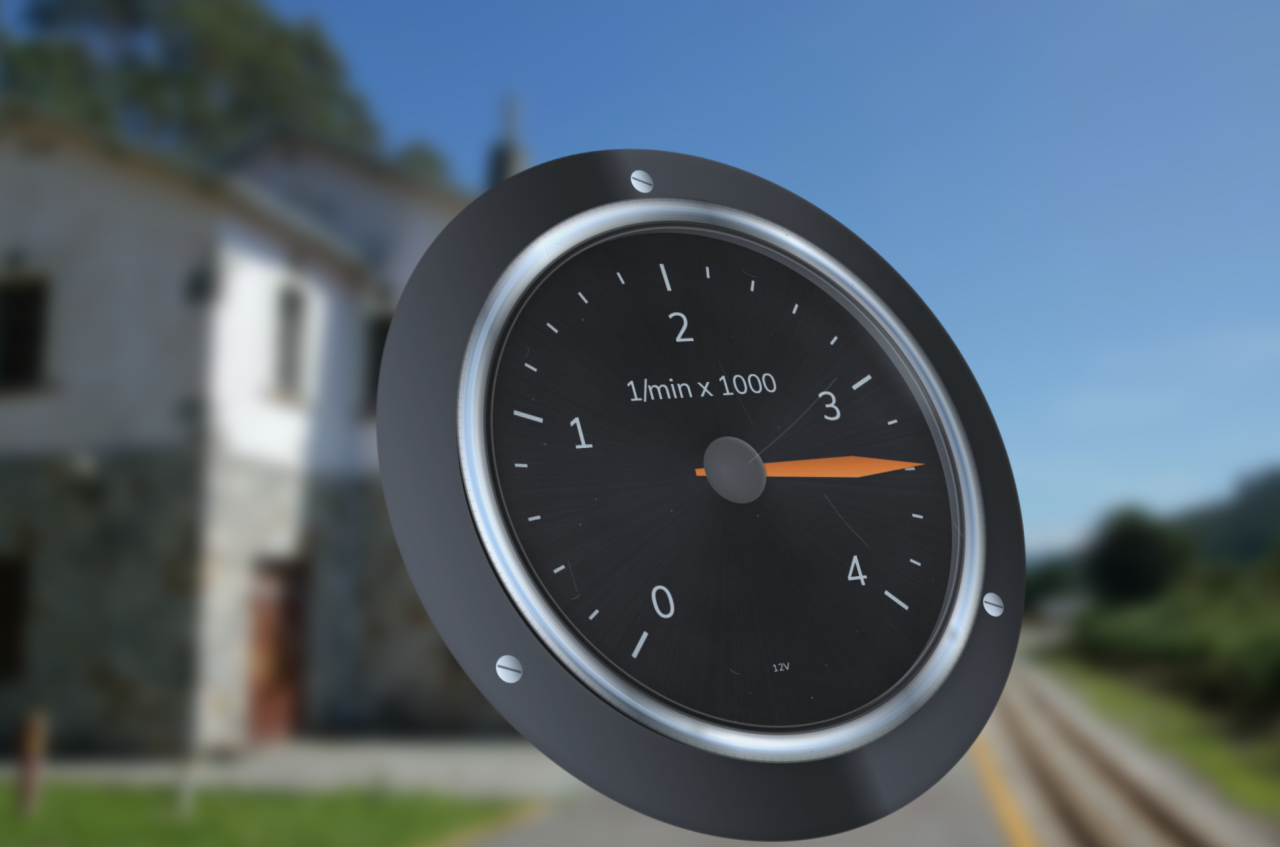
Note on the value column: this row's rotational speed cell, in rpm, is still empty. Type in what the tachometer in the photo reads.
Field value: 3400 rpm
